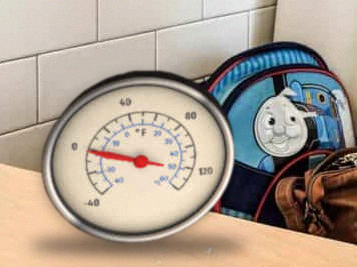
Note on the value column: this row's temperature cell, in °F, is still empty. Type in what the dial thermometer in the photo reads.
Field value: 0 °F
